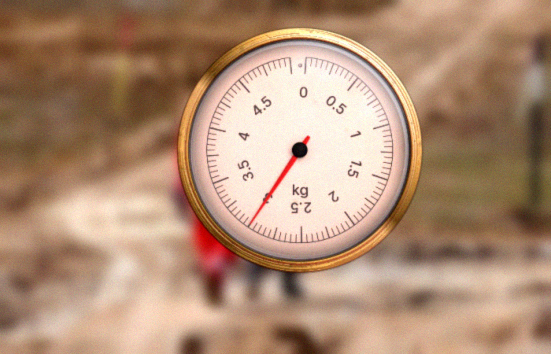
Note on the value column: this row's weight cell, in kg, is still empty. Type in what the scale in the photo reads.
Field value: 3 kg
